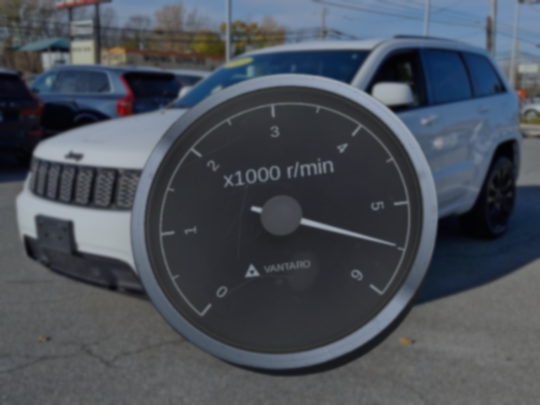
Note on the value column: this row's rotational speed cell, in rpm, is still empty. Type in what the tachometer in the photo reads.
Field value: 5500 rpm
